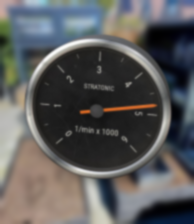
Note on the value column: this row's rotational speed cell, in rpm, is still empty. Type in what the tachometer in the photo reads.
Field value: 4750 rpm
